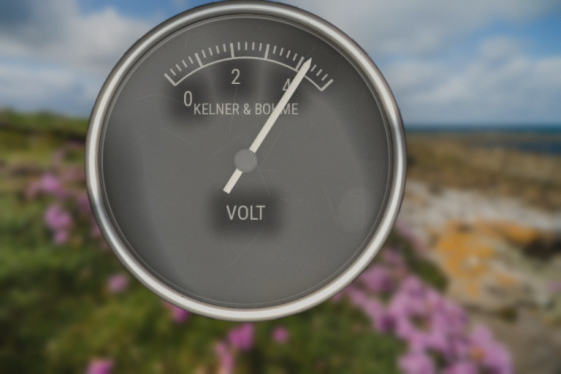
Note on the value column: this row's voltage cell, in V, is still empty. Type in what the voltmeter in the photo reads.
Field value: 4.2 V
